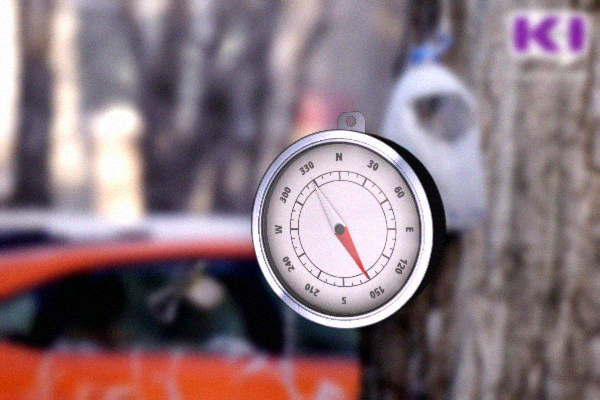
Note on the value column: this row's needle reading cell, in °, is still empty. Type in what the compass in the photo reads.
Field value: 150 °
